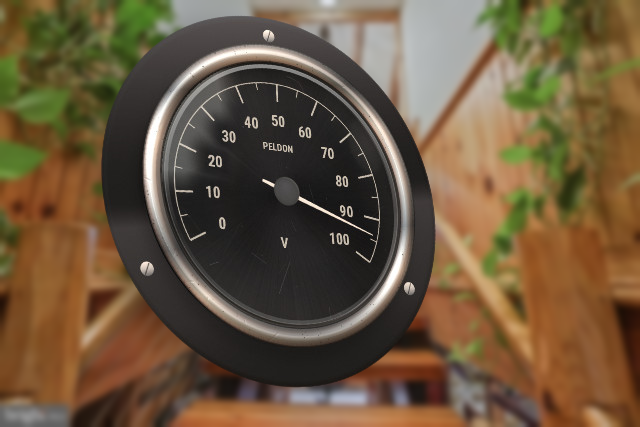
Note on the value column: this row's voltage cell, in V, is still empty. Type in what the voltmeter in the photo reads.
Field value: 95 V
